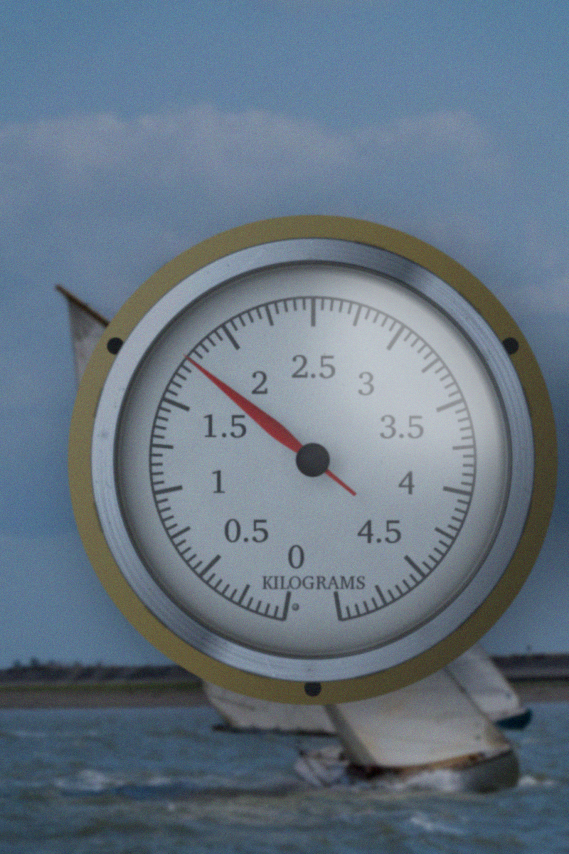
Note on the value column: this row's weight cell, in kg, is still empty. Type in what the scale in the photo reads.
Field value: 1.75 kg
